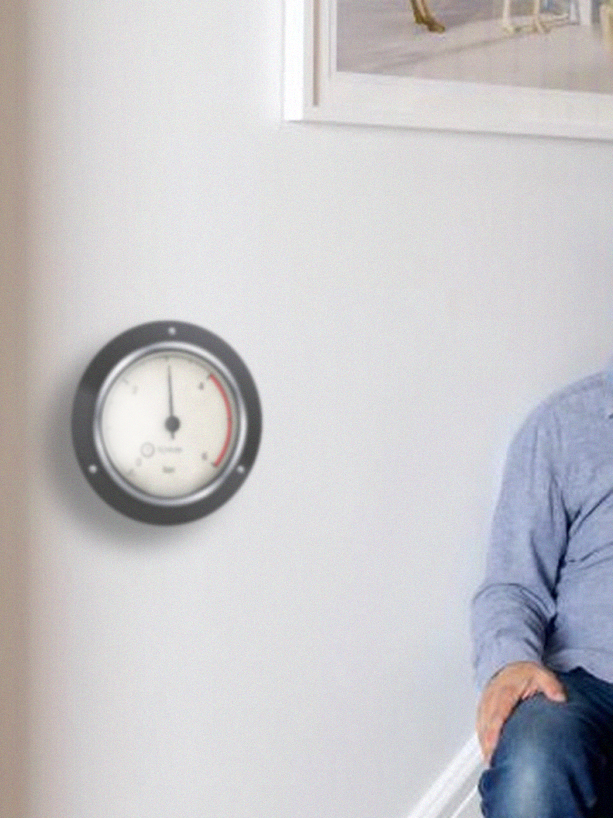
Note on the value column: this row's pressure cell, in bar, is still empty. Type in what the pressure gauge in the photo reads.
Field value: 3 bar
